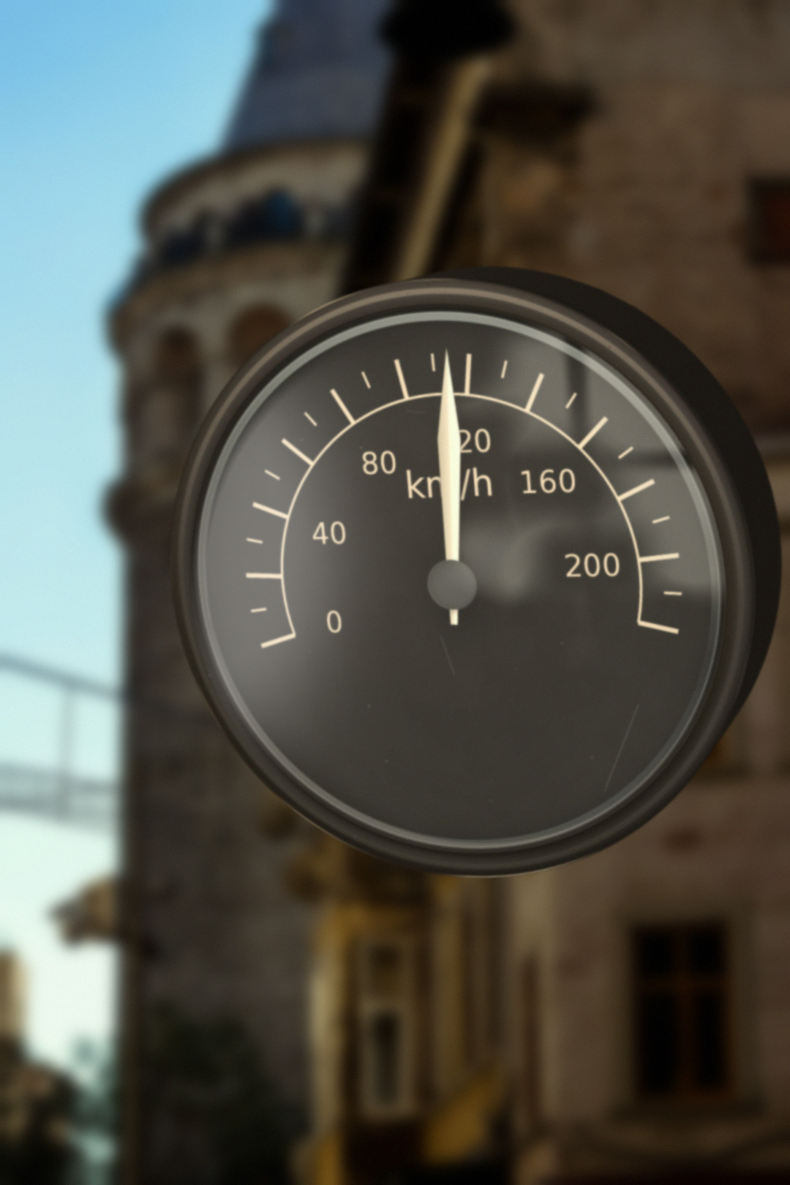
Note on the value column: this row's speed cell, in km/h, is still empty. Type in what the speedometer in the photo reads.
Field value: 115 km/h
